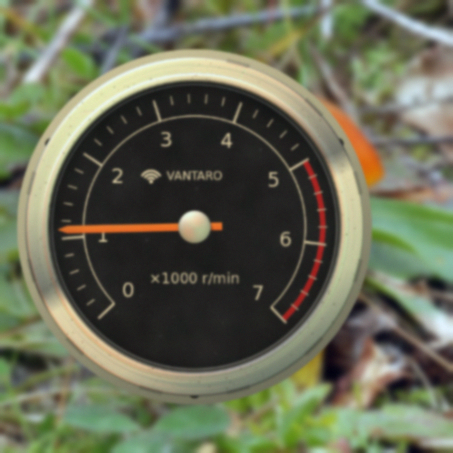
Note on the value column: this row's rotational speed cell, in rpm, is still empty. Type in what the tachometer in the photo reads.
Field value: 1100 rpm
